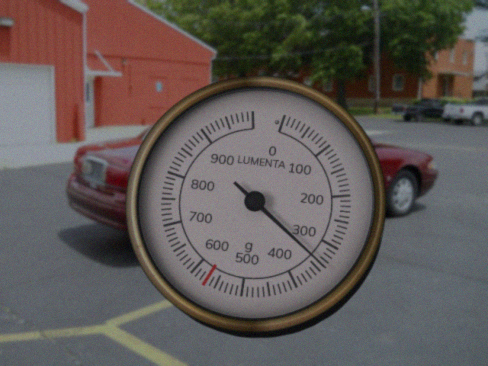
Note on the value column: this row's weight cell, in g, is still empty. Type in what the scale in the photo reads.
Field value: 340 g
